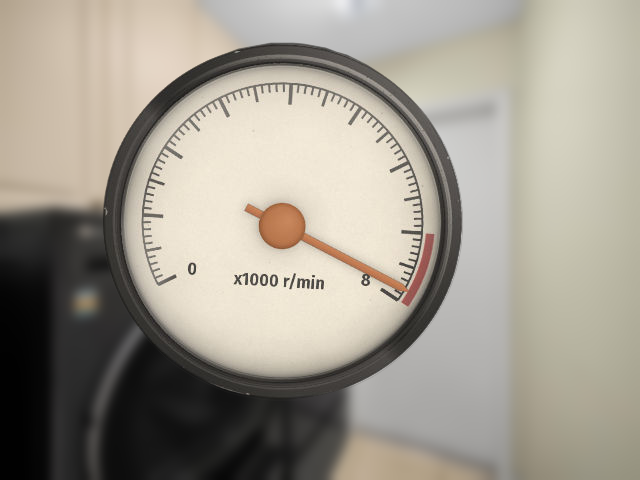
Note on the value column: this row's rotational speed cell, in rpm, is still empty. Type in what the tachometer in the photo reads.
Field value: 7800 rpm
